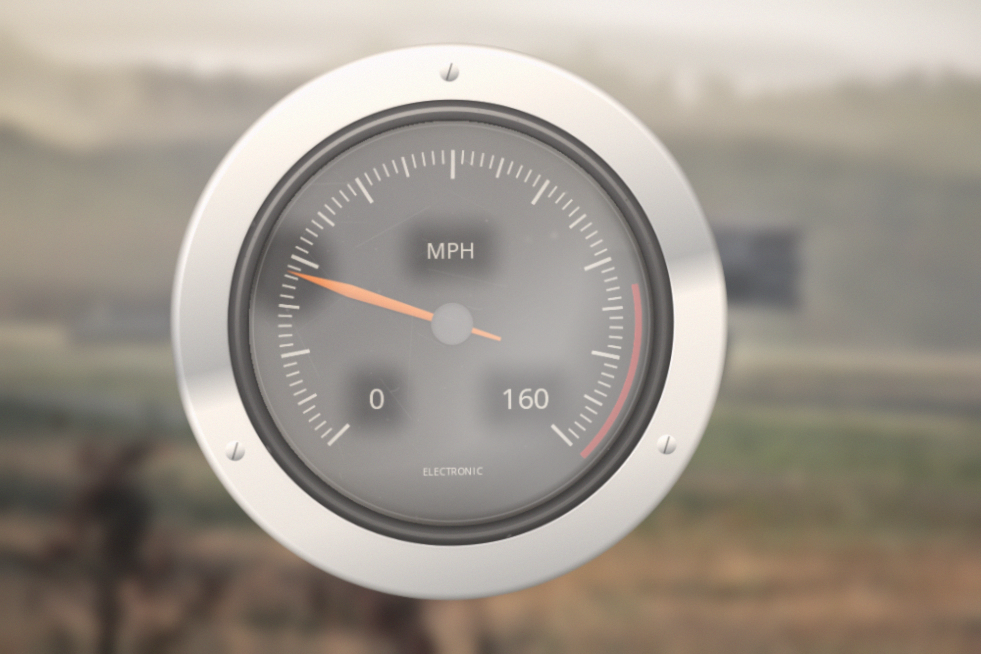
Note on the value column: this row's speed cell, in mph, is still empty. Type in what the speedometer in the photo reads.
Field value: 37 mph
